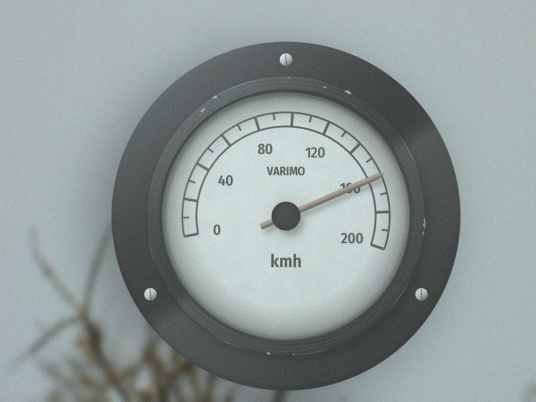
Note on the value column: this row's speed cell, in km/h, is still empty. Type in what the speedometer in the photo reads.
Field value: 160 km/h
